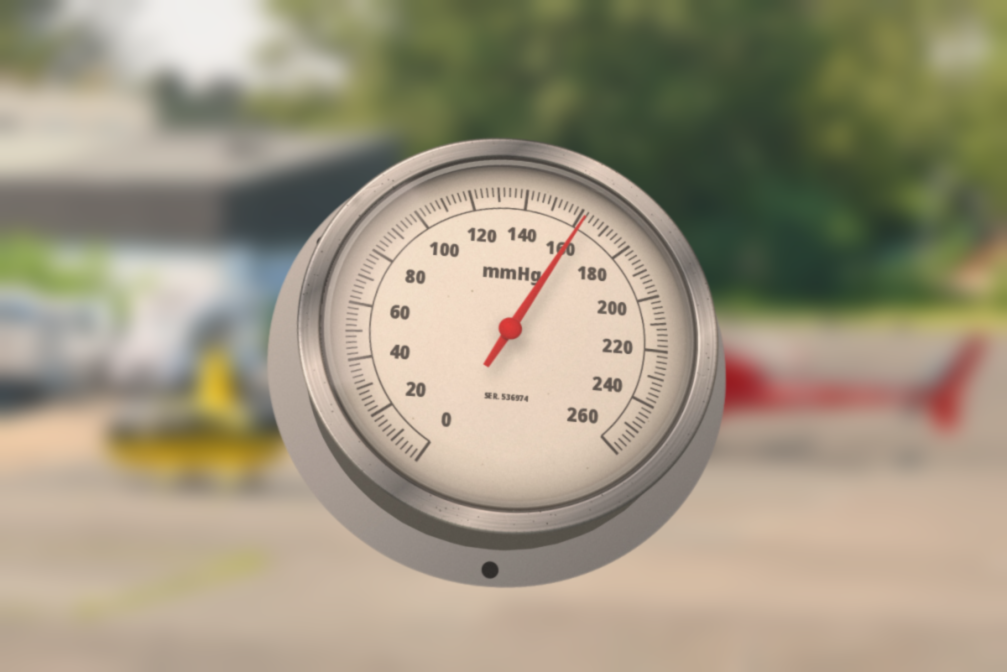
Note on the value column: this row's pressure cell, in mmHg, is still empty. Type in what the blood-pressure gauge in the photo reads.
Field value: 162 mmHg
